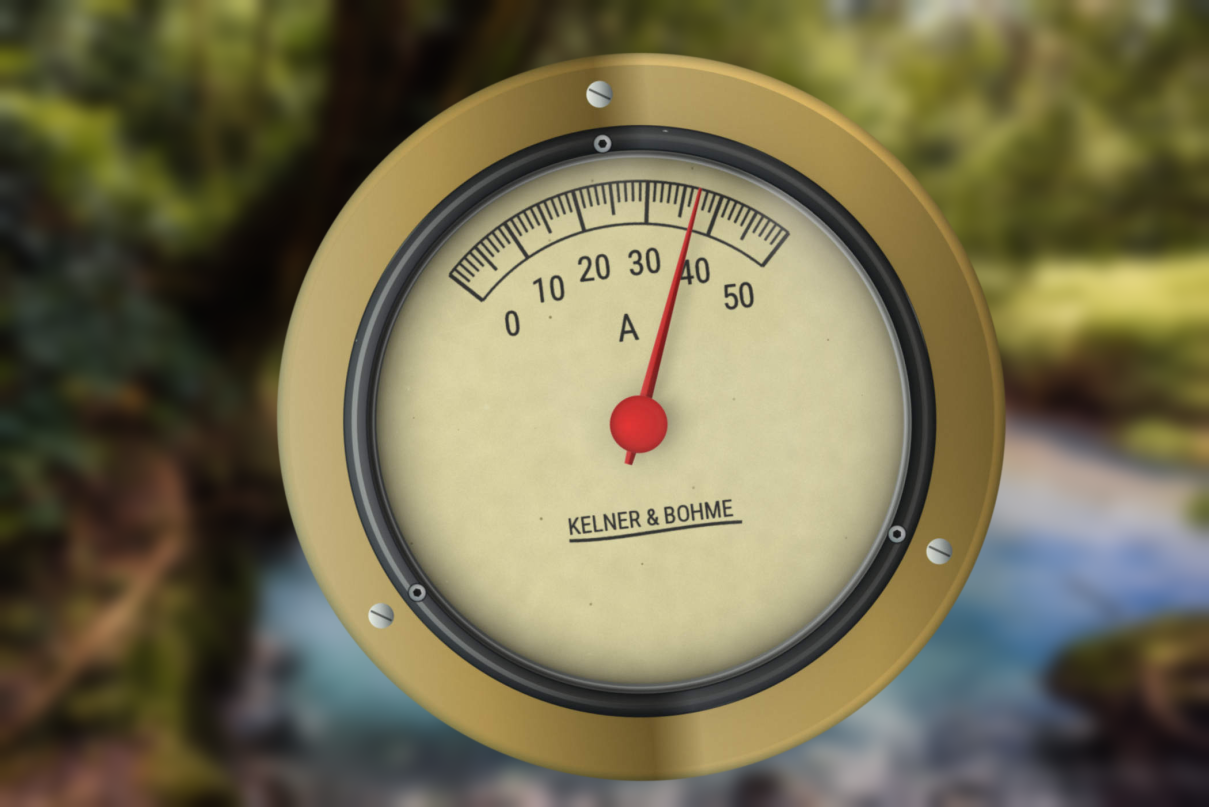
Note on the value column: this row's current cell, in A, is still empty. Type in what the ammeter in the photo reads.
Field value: 37 A
